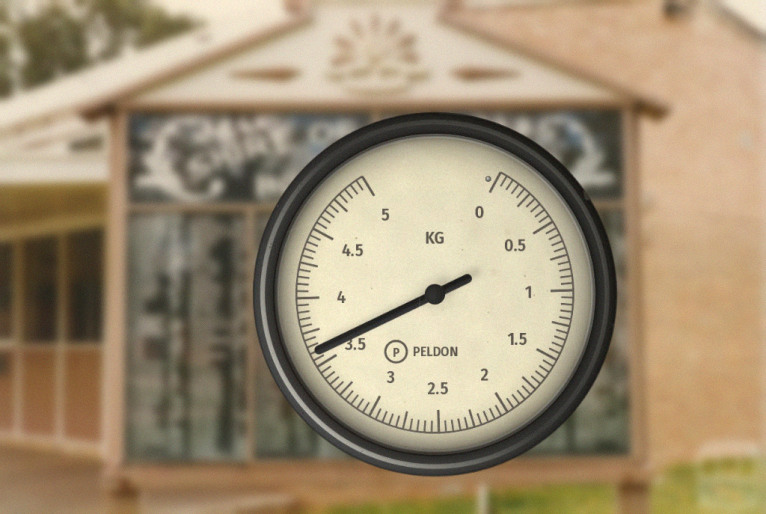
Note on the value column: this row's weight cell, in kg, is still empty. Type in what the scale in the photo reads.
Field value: 3.6 kg
